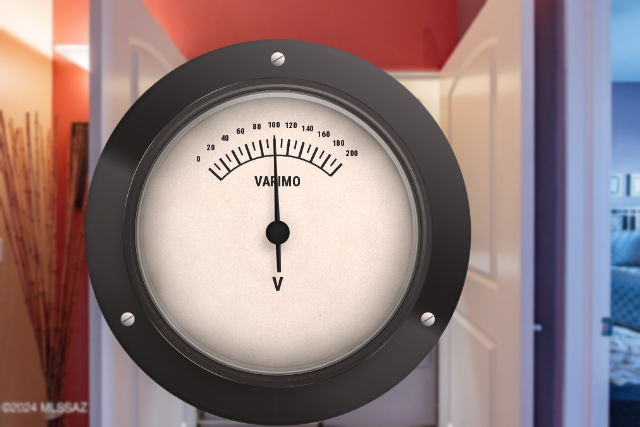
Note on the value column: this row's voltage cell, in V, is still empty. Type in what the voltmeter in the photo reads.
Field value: 100 V
